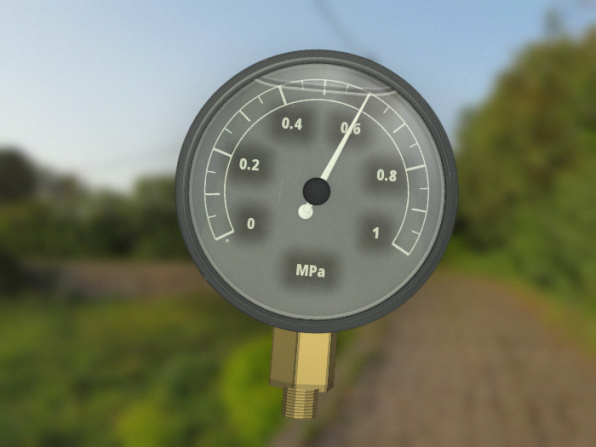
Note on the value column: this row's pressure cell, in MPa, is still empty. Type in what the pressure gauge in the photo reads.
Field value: 0.6 MPa
